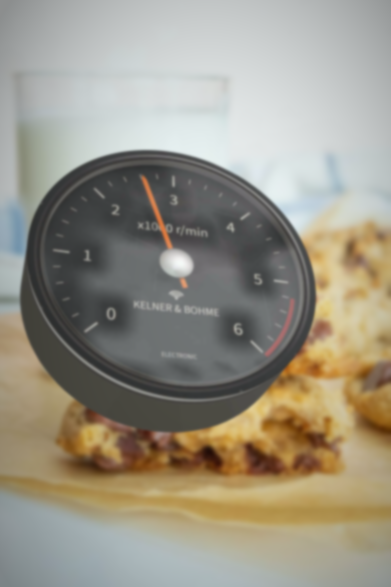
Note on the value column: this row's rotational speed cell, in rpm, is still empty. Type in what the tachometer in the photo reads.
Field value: 2600 rpm
